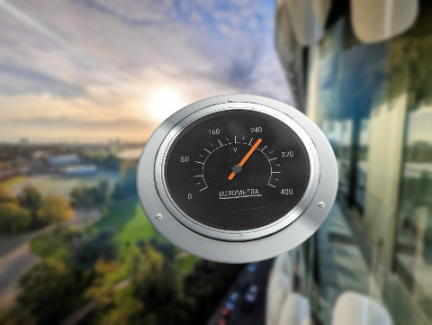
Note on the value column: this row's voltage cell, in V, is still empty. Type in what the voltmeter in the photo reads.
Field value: 260 V
